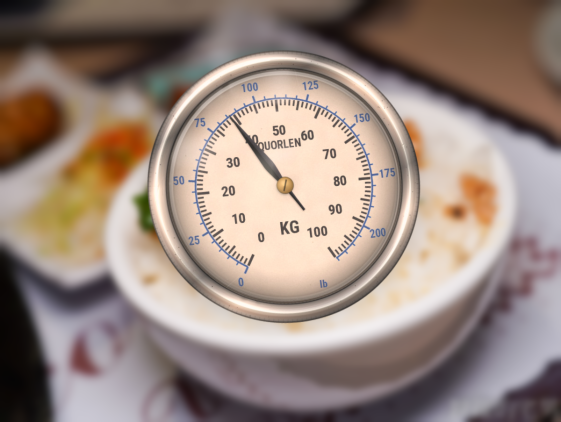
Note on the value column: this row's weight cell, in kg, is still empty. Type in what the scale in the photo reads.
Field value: 39 kg
